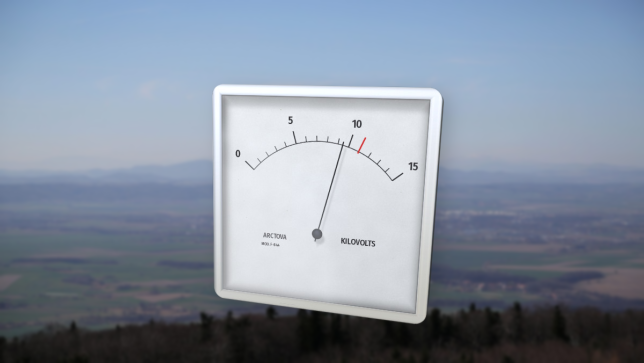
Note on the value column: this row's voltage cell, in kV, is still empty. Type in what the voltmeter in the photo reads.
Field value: 9.5 kV
